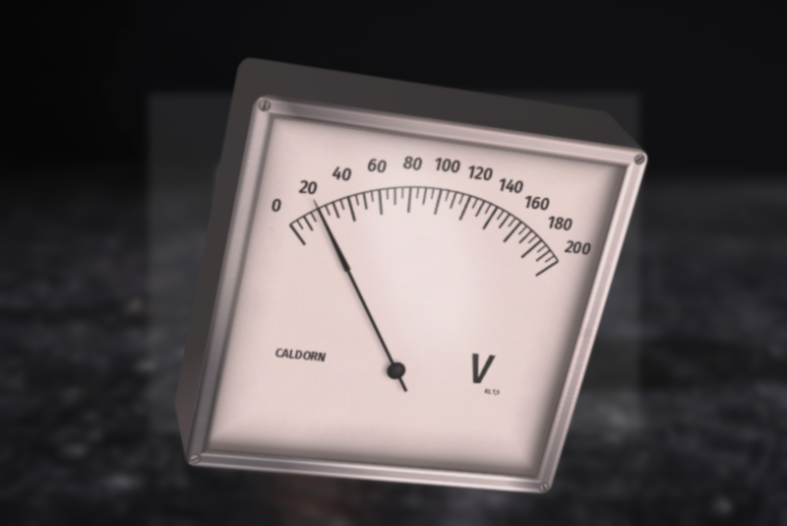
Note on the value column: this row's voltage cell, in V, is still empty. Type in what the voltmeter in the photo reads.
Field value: 20 V
